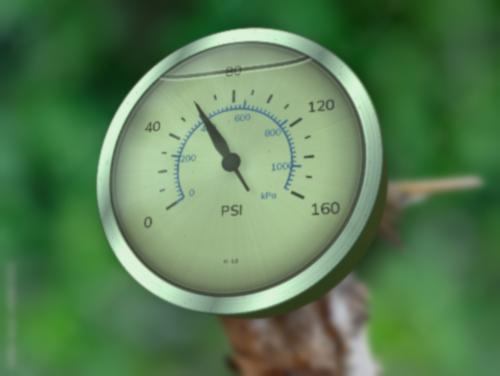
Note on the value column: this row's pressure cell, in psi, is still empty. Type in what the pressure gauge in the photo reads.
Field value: 60 psi
